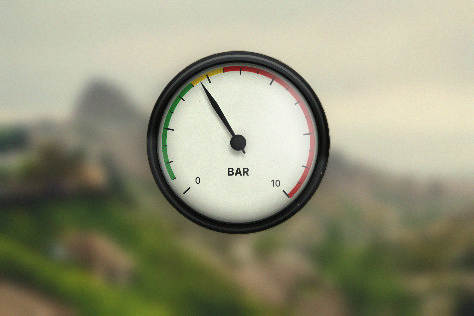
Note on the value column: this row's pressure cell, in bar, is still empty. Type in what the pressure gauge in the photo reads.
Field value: 3.75 bar
